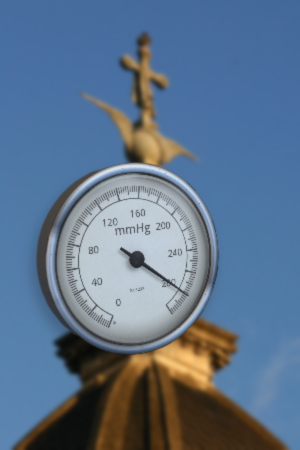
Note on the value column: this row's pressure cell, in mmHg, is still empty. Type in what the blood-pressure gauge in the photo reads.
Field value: 280 mmHg
